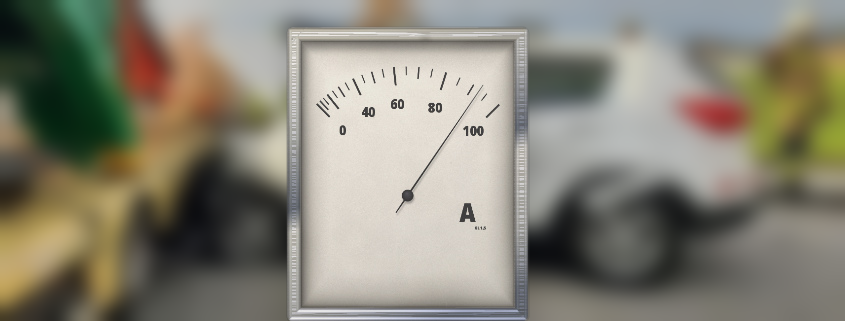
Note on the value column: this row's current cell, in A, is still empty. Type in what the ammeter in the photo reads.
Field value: 92.5 A
